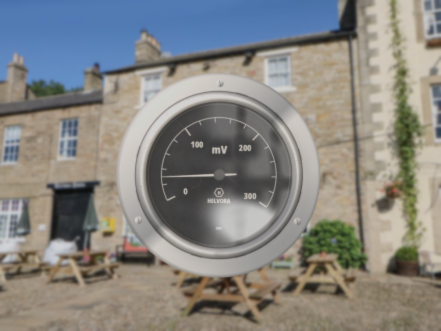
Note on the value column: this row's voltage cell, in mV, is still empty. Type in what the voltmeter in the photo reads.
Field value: 30 mV
